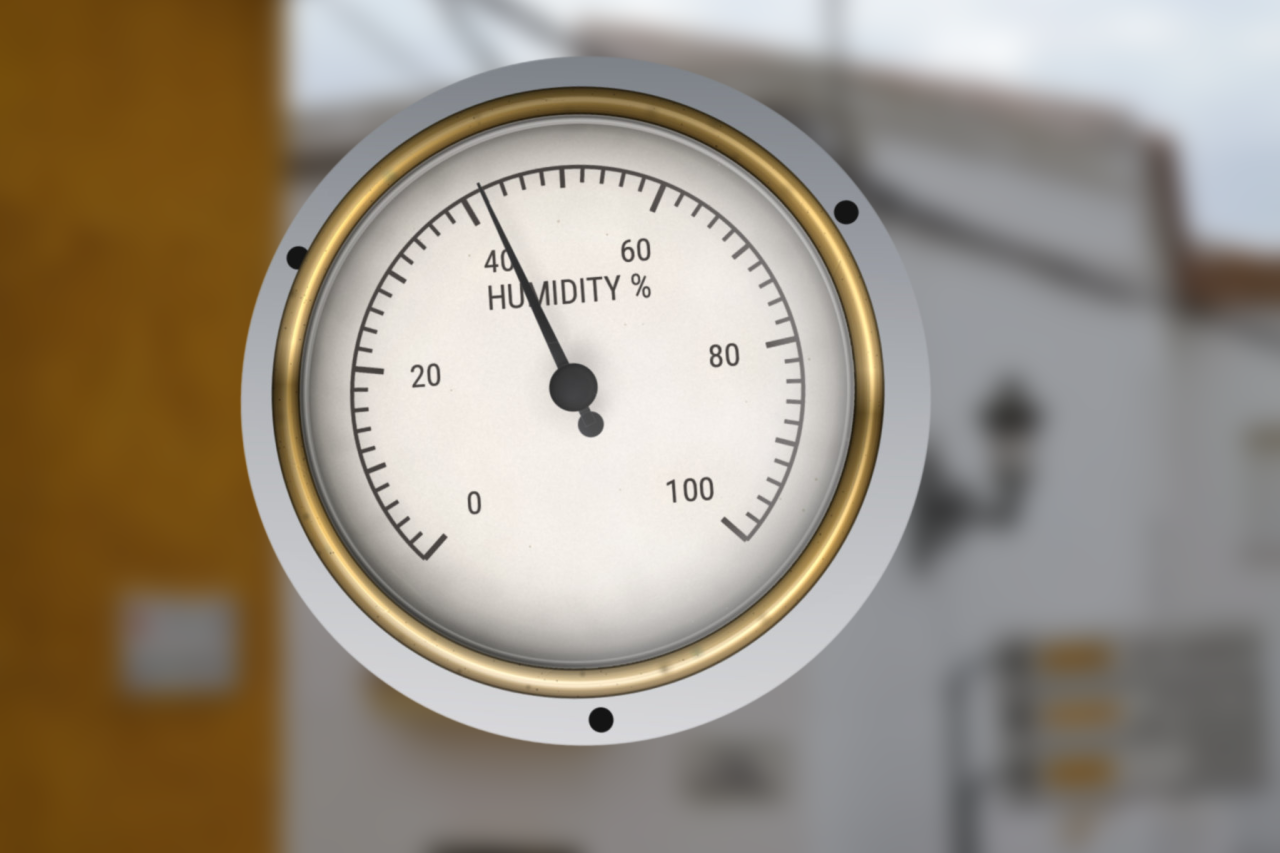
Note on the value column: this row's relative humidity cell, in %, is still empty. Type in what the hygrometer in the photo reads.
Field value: 42 %
